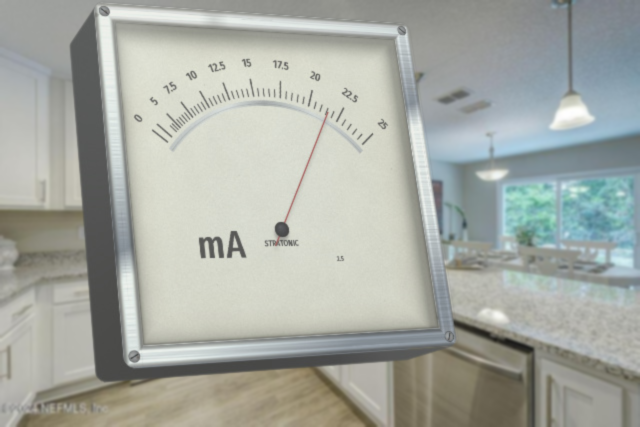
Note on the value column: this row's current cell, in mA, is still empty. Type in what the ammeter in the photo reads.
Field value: 21.5 mA
